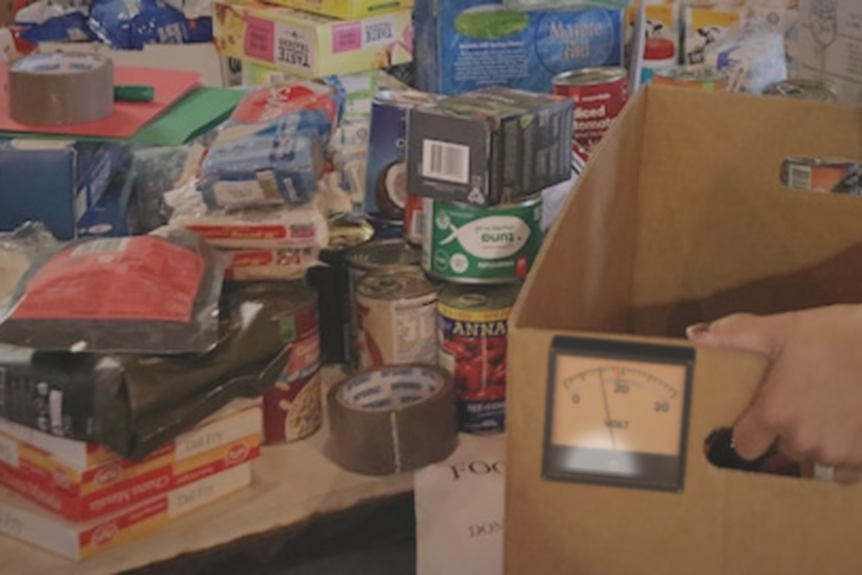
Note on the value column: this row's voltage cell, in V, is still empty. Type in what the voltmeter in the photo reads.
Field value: 15 V
